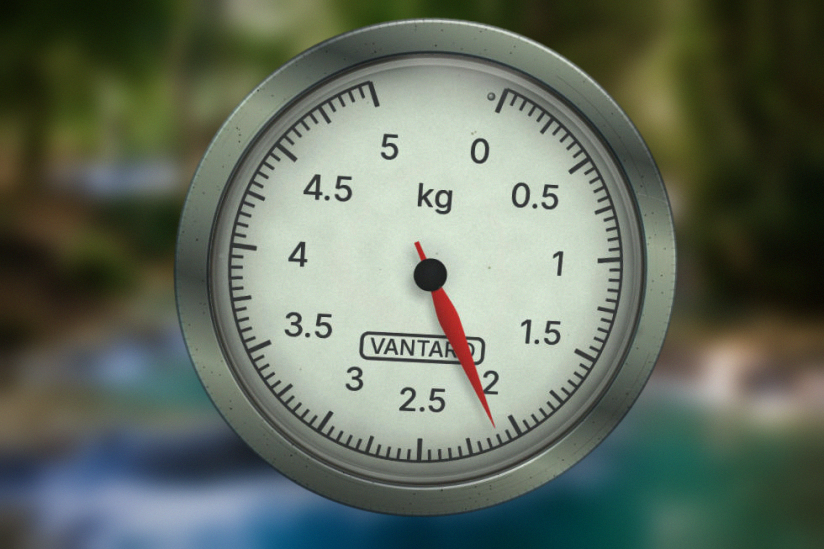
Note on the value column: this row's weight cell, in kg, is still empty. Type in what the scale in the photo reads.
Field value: 2.1 kg
